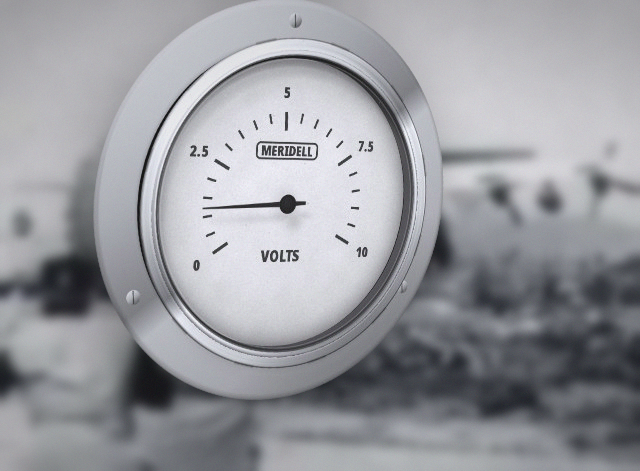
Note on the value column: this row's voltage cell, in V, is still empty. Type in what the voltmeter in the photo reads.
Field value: 1.25 V
